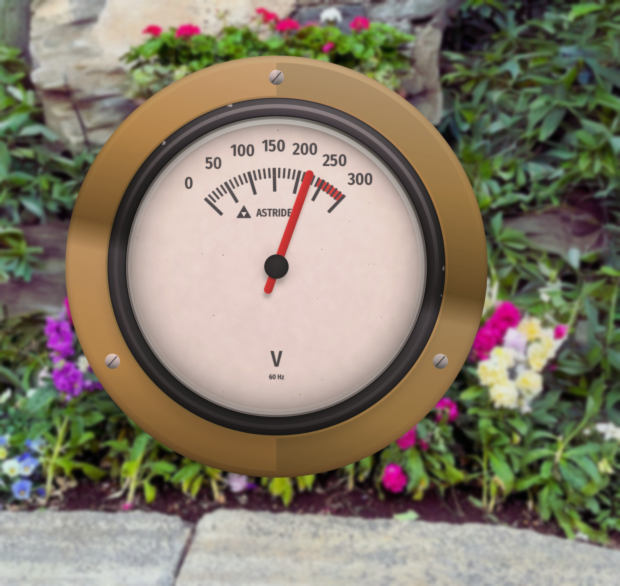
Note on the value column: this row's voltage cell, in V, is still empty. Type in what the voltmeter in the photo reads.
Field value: 220 V
